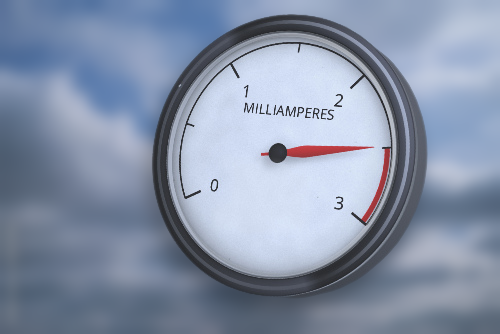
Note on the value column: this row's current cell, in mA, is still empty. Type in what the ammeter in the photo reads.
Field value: 2.5 mA
